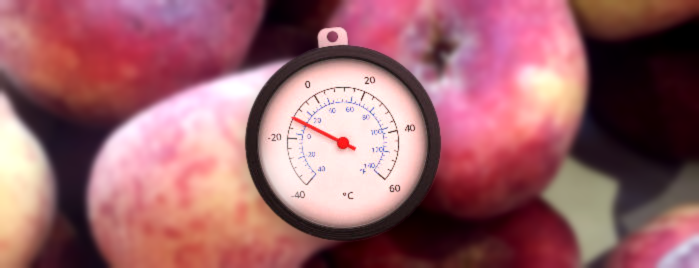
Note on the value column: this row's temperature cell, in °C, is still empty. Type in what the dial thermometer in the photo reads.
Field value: -12 °C
